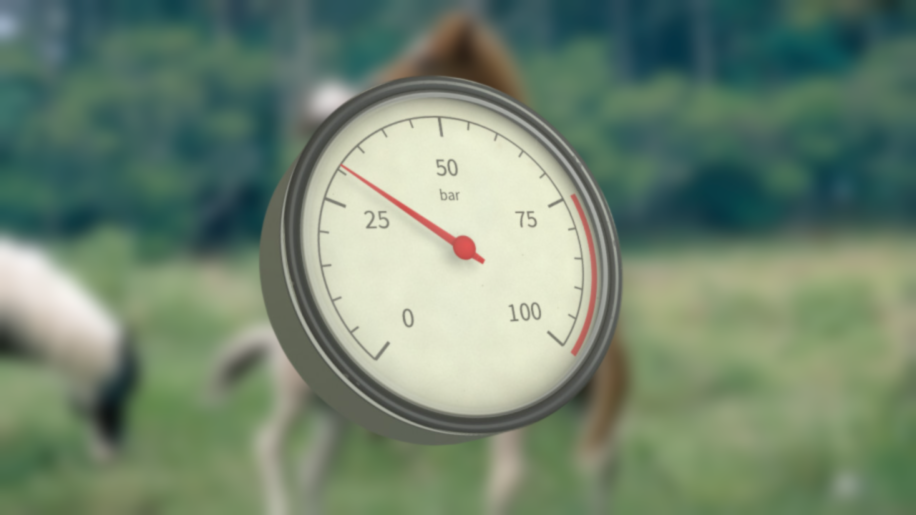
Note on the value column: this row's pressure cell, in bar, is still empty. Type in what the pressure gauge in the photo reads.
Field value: 30 bar
